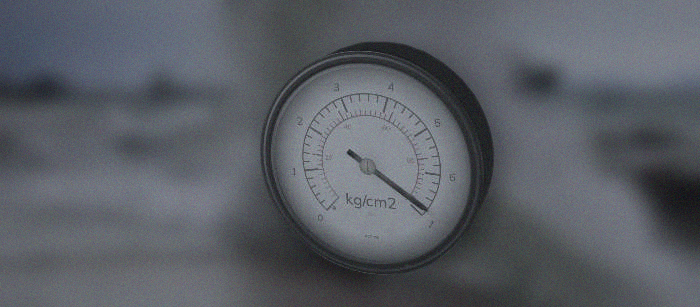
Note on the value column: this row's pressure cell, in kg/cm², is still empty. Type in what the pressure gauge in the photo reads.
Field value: 6.8 kg/cm²
